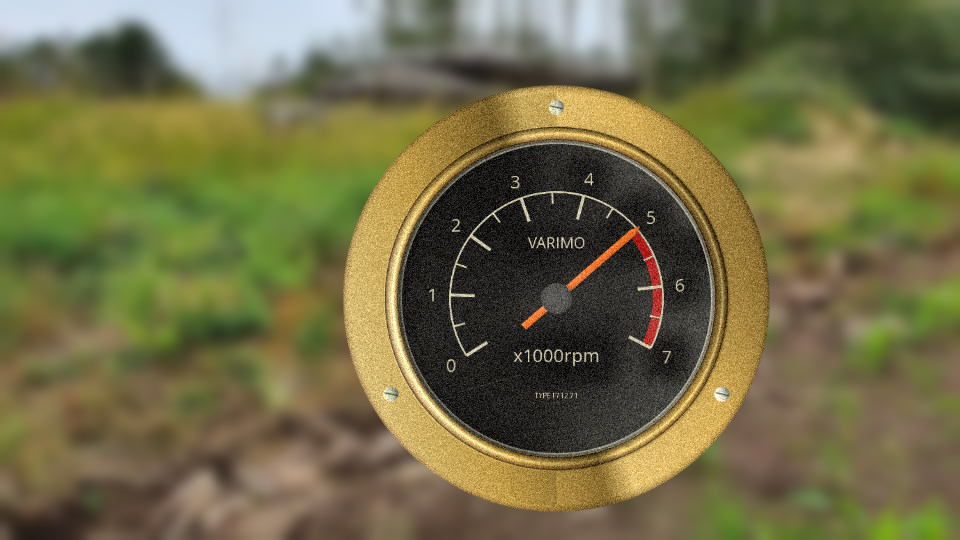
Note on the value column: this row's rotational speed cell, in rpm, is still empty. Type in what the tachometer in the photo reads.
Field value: 5000 rpm
